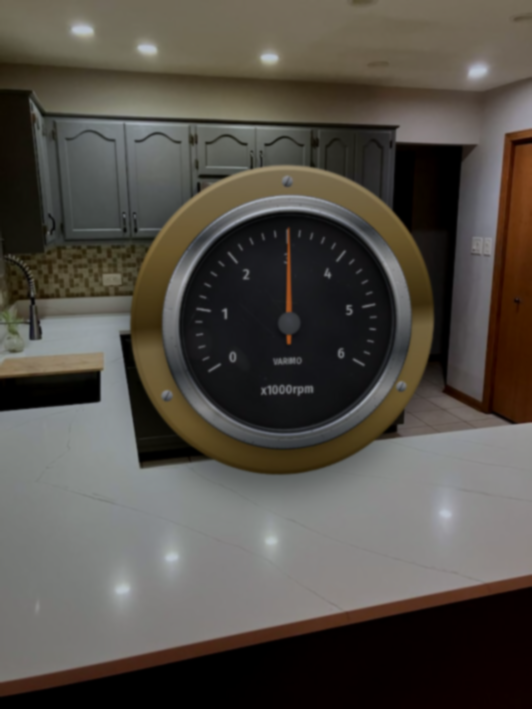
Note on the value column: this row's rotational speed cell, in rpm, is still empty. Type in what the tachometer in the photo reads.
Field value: 3000 rpm
